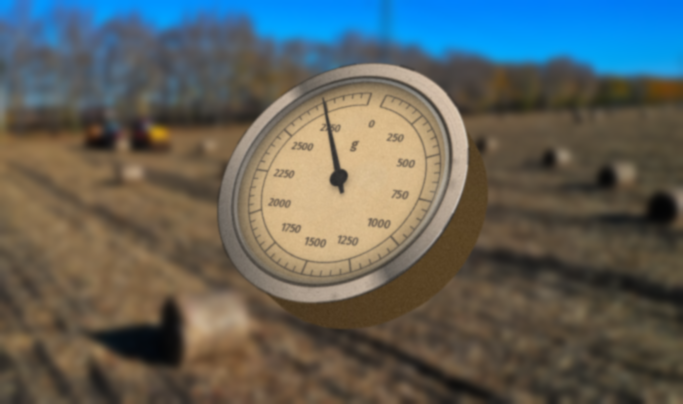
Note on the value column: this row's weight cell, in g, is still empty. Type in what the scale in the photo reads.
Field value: 2750 g
